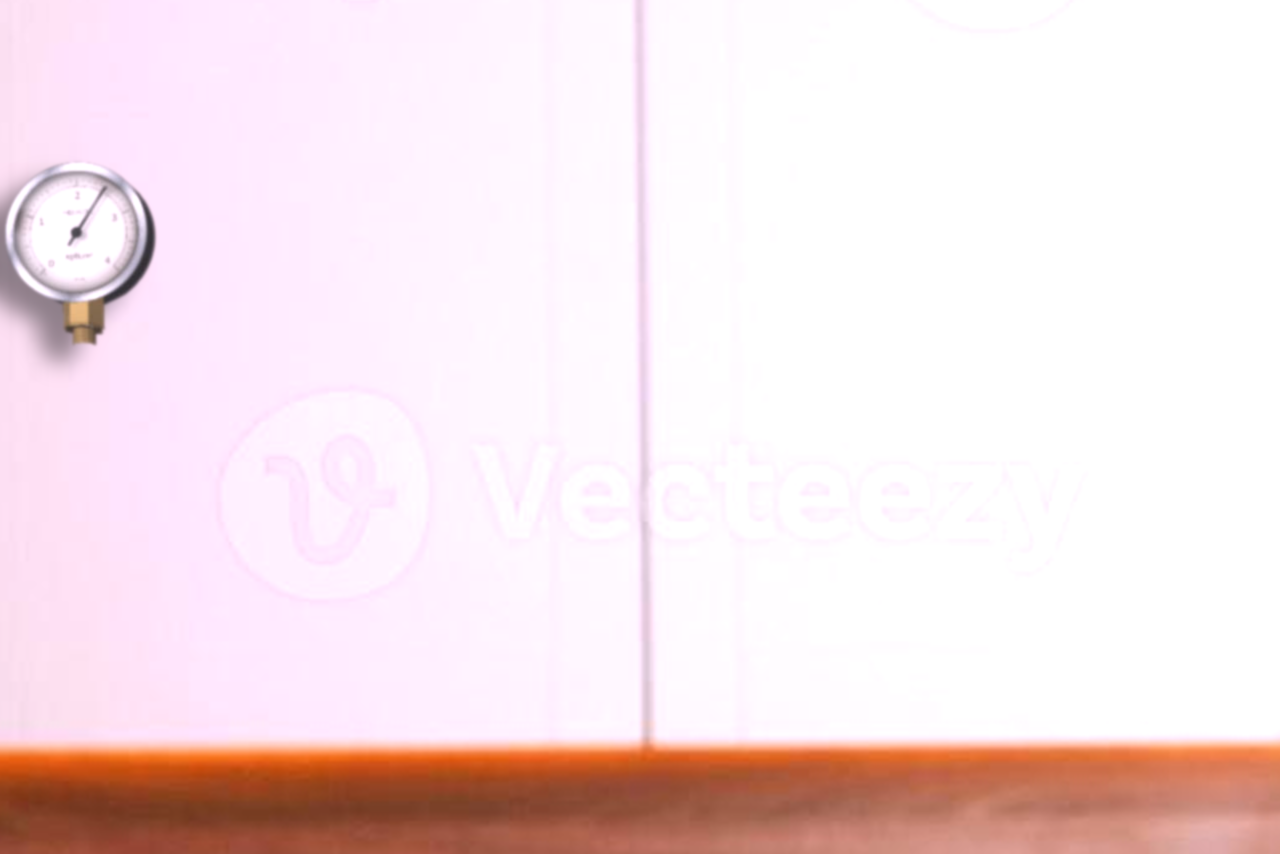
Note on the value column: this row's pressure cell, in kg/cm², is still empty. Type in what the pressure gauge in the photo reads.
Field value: 2.5 kg/cm²
